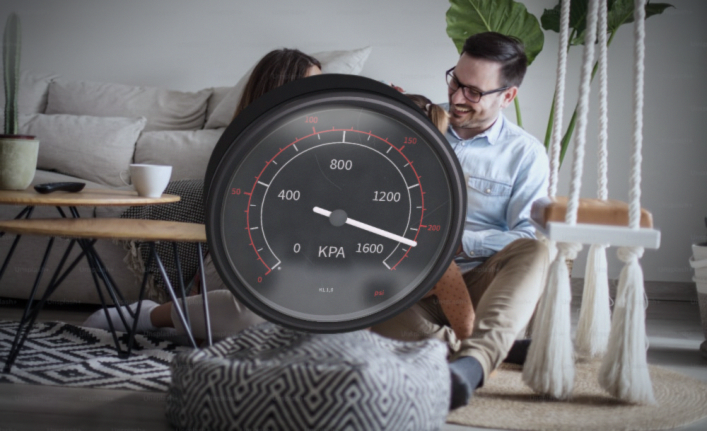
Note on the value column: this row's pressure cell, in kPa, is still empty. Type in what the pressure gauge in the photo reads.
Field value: 1450 kPa
